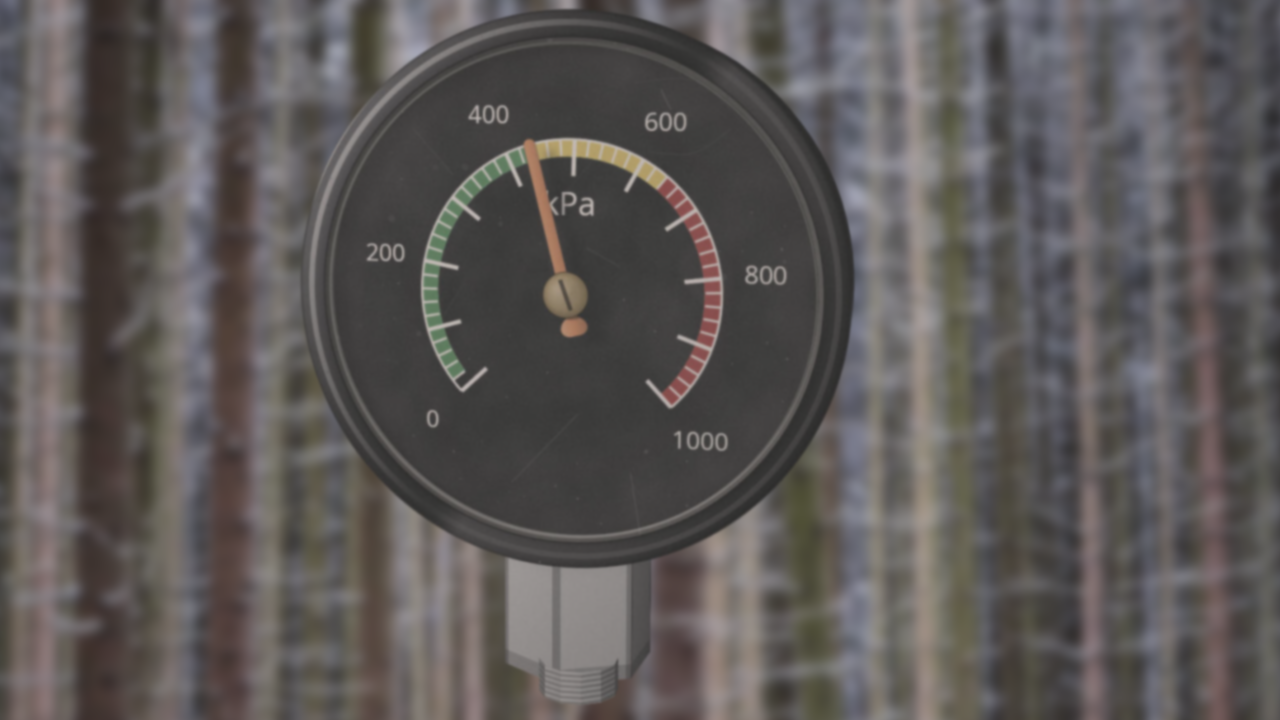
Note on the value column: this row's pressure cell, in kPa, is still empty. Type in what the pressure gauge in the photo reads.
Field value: 440 kPa
